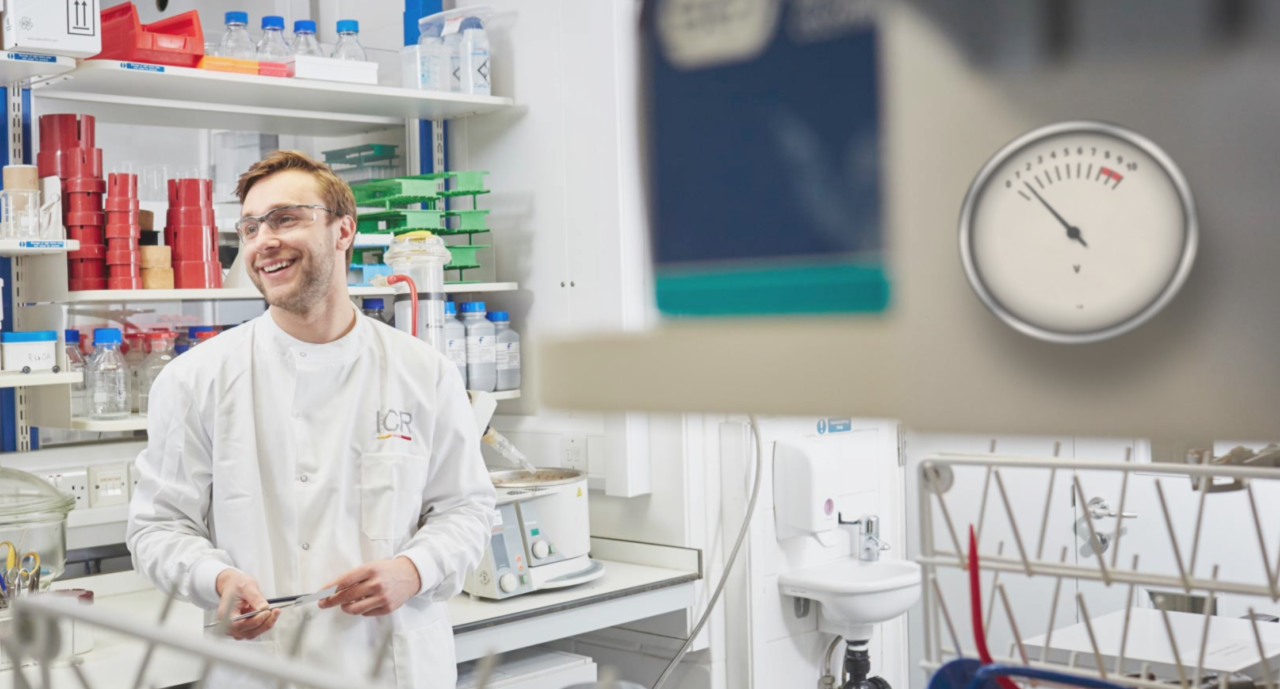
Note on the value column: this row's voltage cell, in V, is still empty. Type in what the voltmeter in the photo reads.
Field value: 1 V
